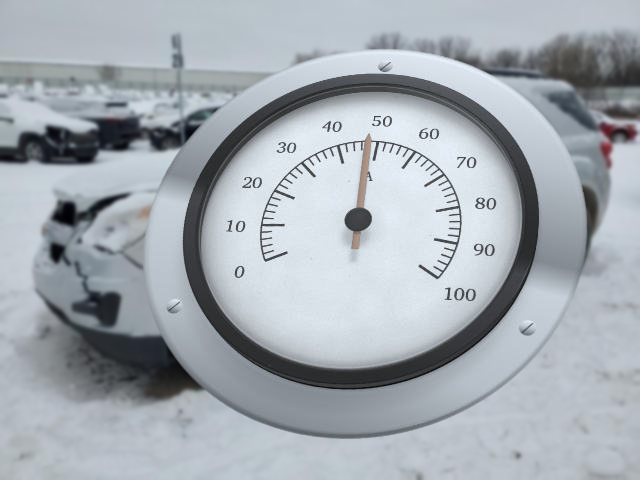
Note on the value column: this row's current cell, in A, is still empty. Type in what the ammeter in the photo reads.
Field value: 48 A
